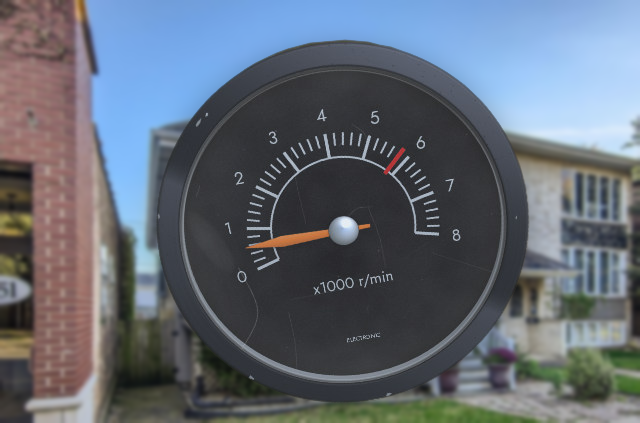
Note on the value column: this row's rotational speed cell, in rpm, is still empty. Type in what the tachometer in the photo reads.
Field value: 600 rpm
